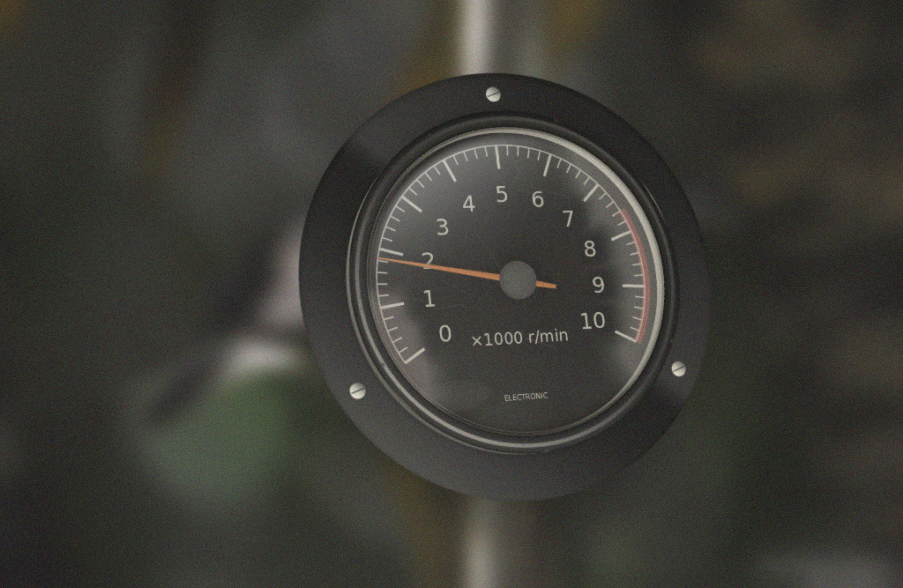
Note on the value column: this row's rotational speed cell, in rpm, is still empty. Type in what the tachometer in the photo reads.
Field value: 1800 rpm
